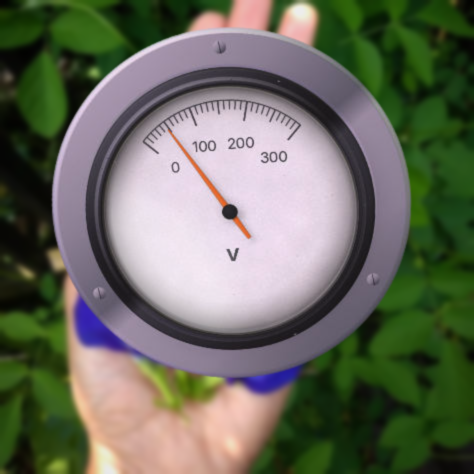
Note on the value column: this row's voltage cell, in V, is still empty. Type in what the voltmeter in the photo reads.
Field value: 50 V
